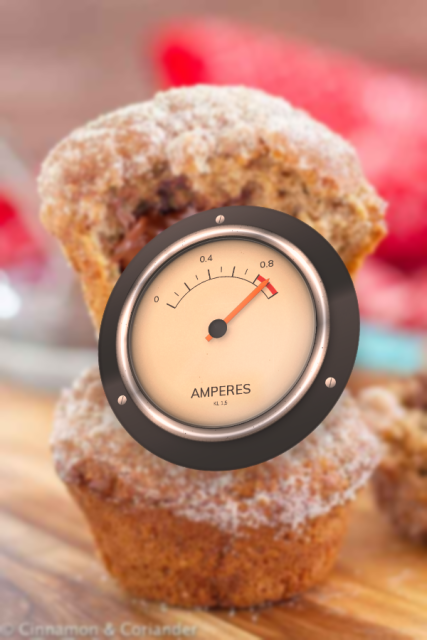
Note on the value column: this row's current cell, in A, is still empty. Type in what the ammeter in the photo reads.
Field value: 0.9 A
